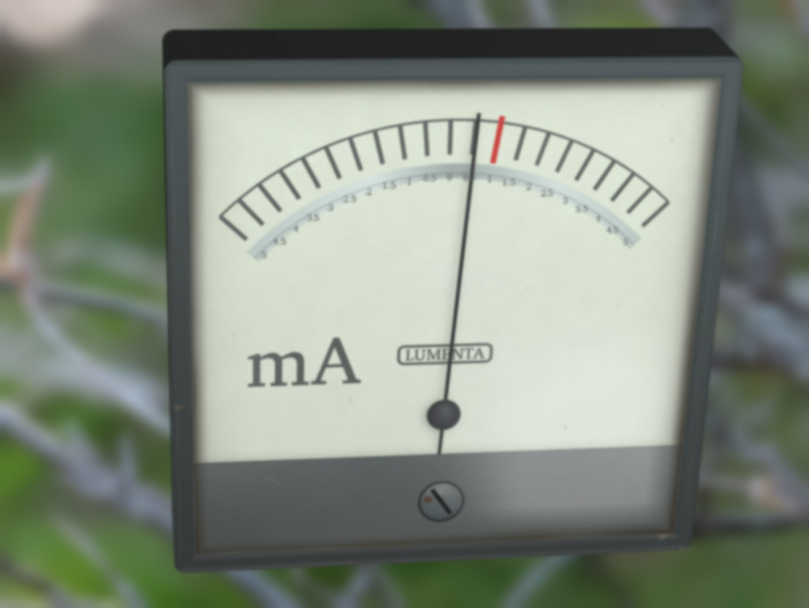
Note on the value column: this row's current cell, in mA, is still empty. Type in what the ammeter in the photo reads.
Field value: 0.5 mA
